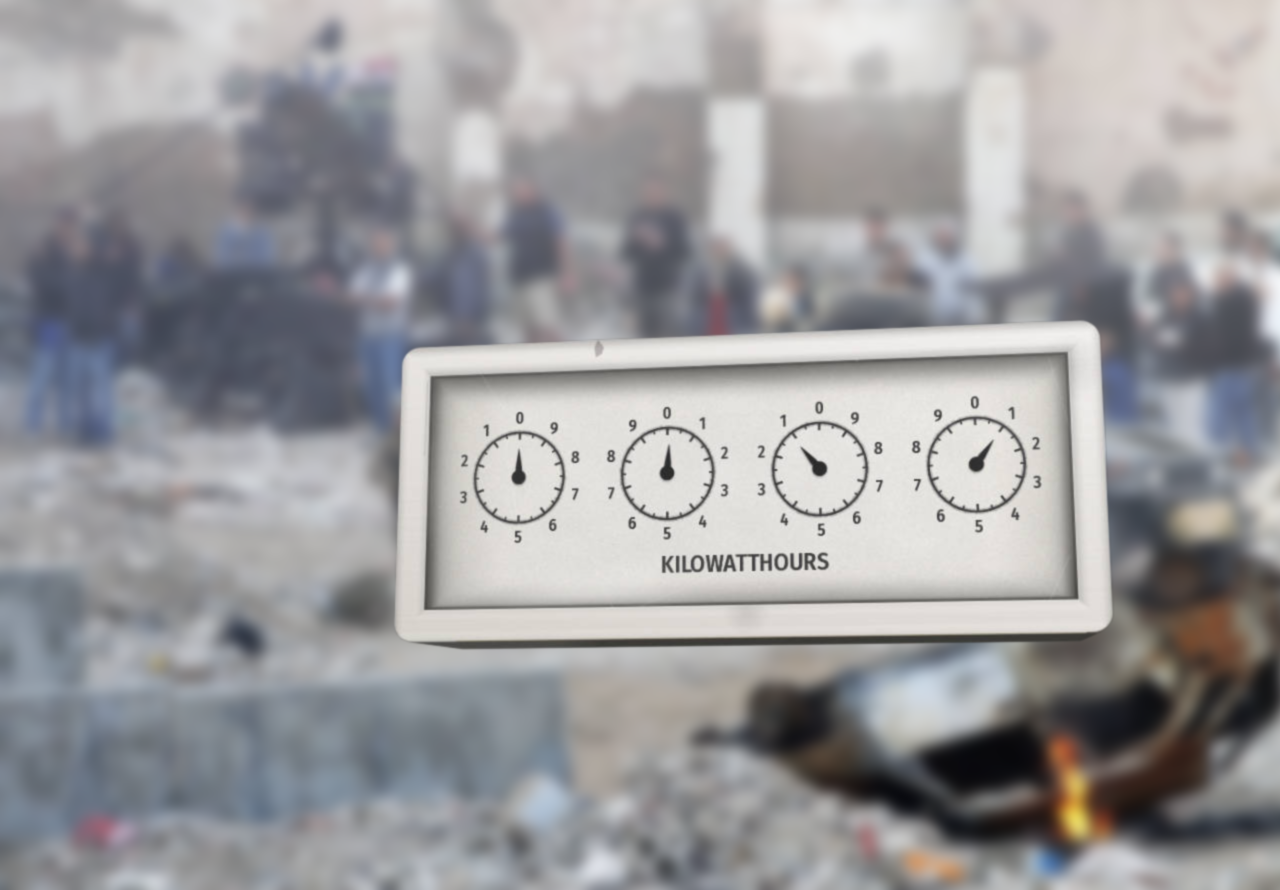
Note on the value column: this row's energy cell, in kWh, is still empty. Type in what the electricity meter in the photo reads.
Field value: 11 kWh
